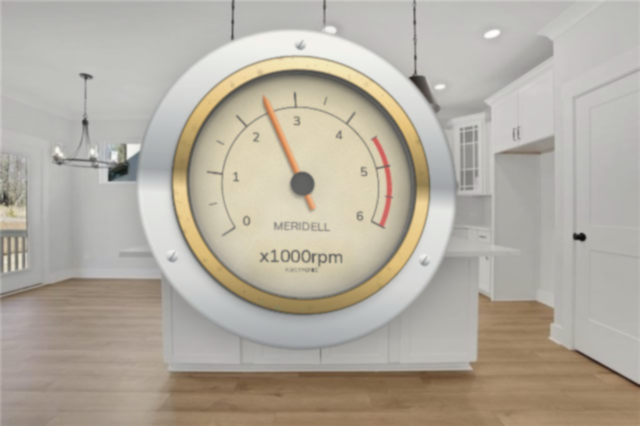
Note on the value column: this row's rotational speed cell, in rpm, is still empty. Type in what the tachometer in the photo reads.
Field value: 2500 rpm
